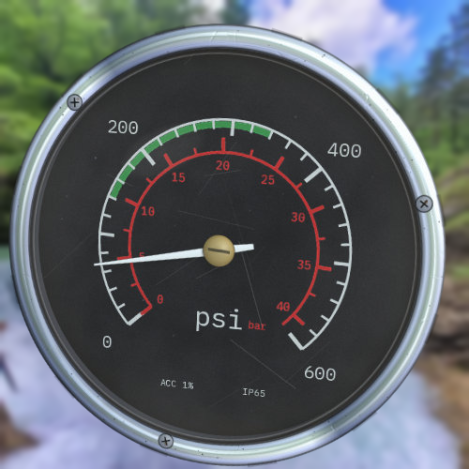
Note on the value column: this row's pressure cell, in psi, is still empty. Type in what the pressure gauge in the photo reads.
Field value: 70 psi
